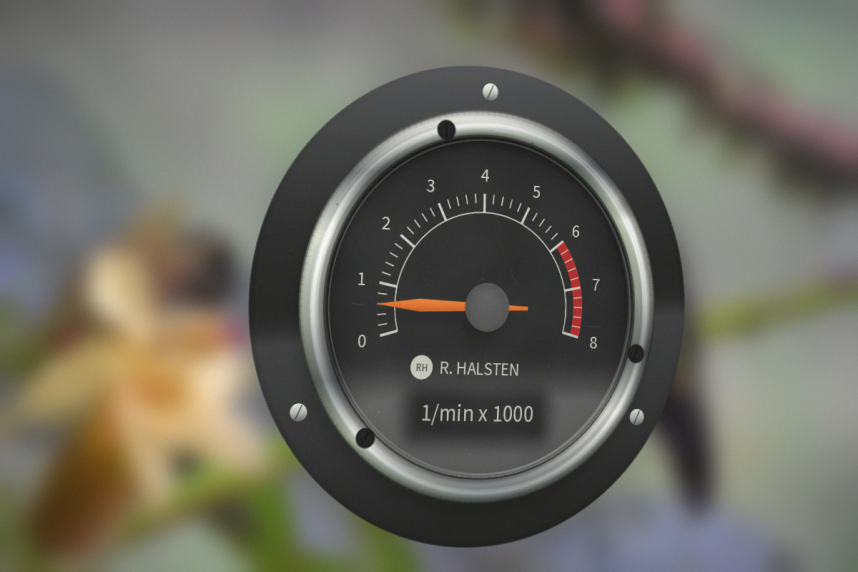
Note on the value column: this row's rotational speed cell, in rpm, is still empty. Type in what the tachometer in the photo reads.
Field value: 600 rpm
